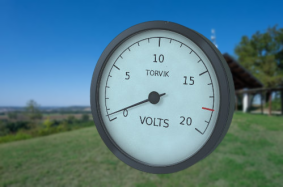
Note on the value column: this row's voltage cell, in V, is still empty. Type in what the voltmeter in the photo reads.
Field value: 0.5 V
